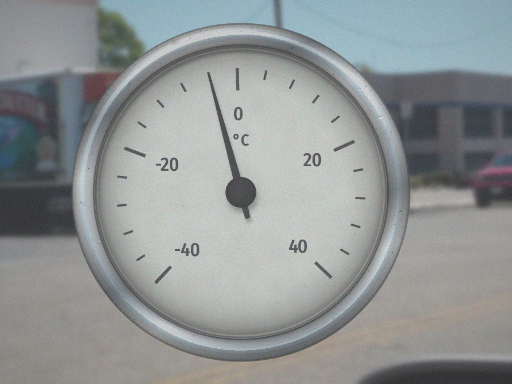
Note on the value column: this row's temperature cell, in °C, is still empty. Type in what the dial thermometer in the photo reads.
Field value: -4 °C
